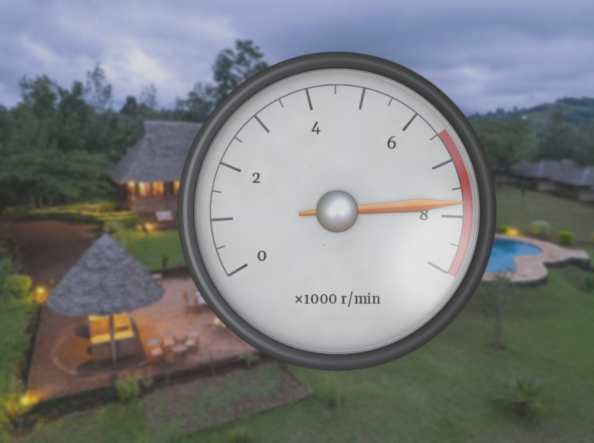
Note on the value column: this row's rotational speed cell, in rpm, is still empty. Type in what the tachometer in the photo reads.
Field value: 7750 rpm
